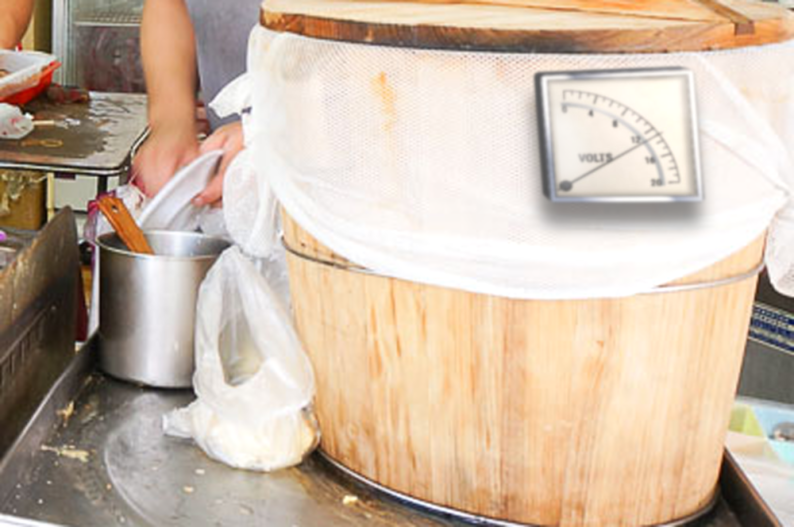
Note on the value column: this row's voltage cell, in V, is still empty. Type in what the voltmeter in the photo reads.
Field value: 13 V
